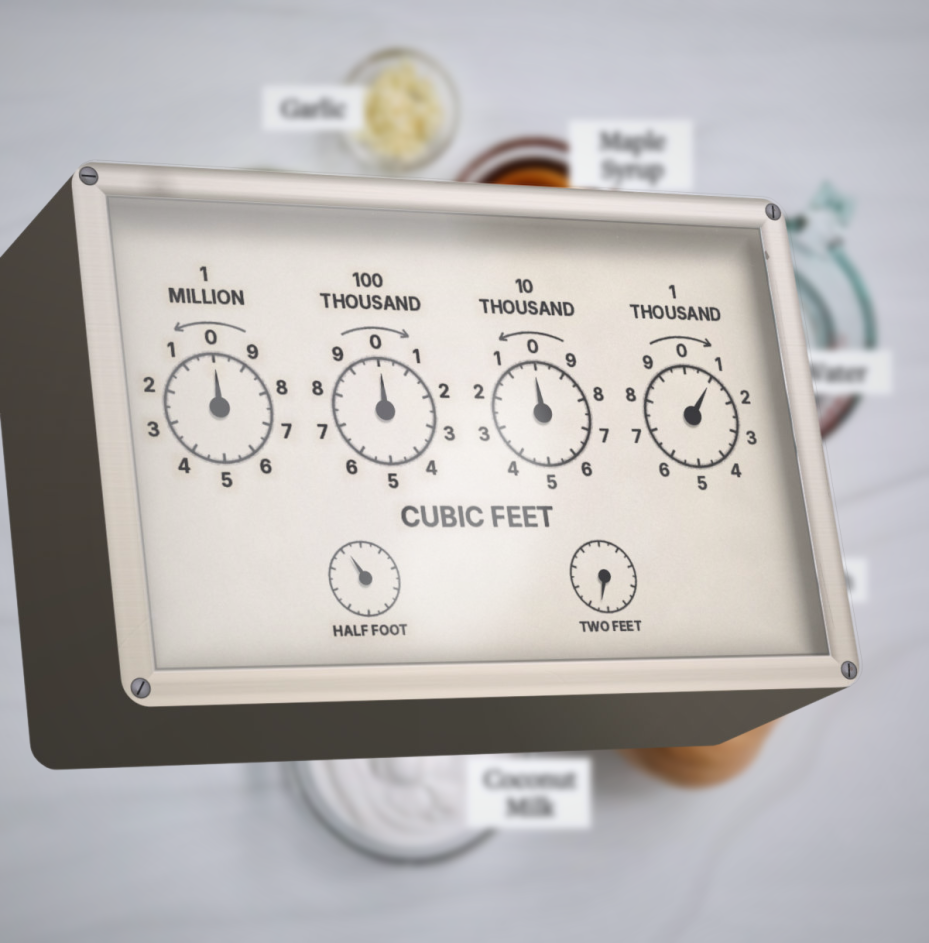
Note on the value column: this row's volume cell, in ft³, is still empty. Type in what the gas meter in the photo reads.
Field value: 100 ft³
